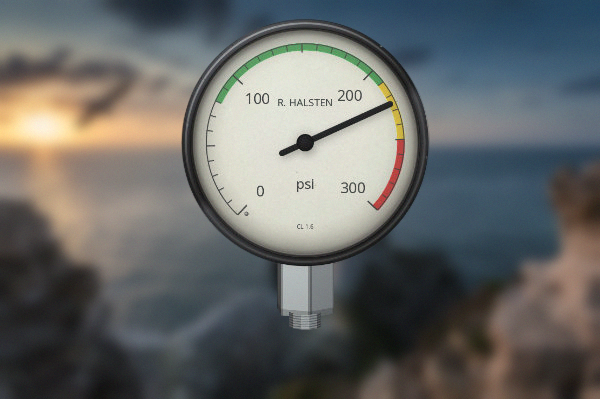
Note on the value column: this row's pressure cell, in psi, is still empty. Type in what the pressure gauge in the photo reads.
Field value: 225 psi
